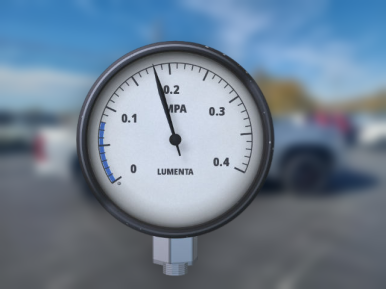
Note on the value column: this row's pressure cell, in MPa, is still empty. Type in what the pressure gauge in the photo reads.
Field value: 0.18 MPa
